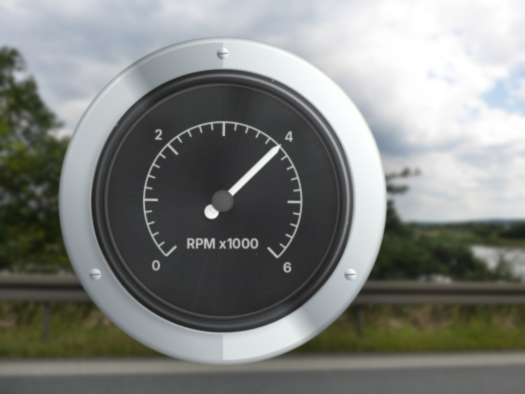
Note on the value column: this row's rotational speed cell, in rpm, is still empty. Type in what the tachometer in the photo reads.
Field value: 4000 rpm
